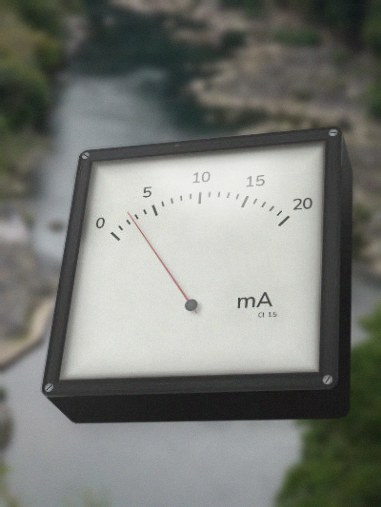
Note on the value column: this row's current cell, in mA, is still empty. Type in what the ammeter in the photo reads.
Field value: 2.5 mA
